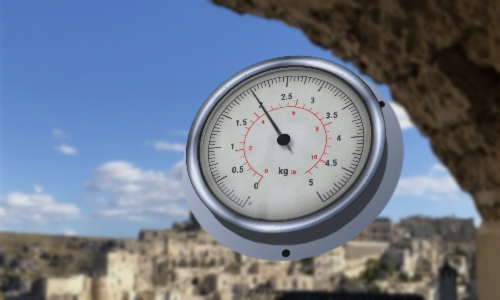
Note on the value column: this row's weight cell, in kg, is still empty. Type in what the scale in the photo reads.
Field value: 2 kg
